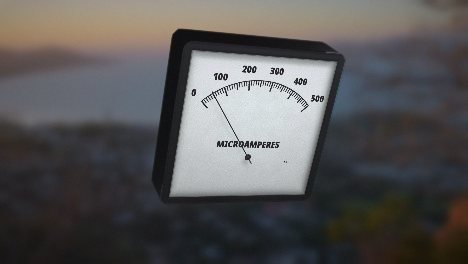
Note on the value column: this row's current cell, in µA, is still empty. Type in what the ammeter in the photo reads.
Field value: 50 µA
